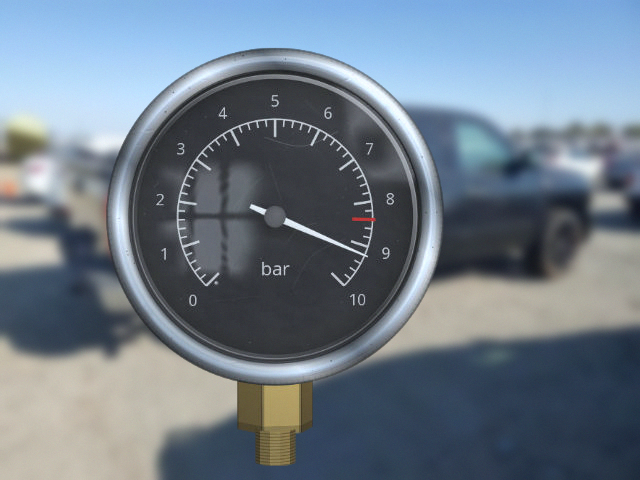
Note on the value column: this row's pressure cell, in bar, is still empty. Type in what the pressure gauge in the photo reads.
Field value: 9.2 bar
